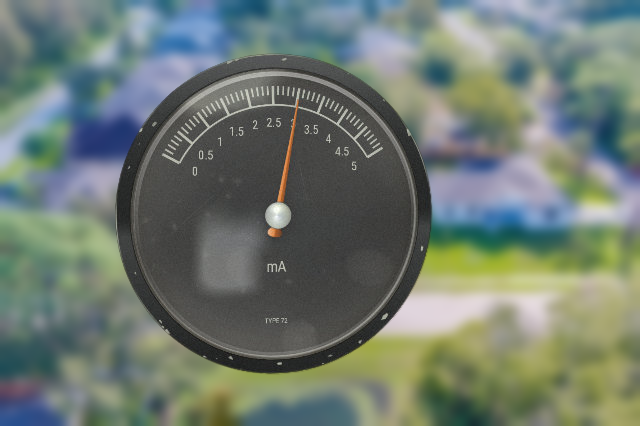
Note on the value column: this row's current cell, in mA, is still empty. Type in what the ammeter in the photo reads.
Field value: 3 mA
